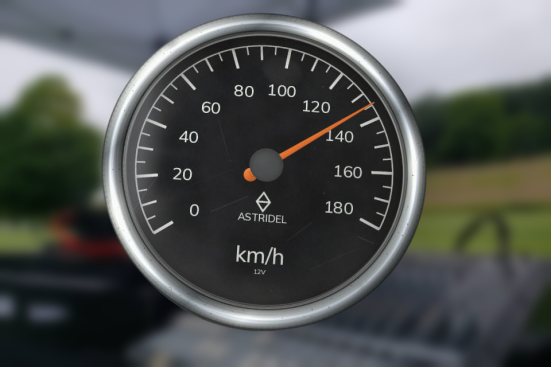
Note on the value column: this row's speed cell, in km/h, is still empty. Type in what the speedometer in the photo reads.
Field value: 135 km/h
